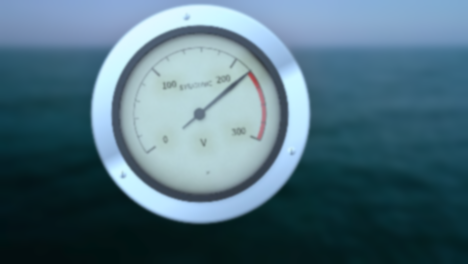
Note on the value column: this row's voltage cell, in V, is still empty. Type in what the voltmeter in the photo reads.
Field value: 220 V
